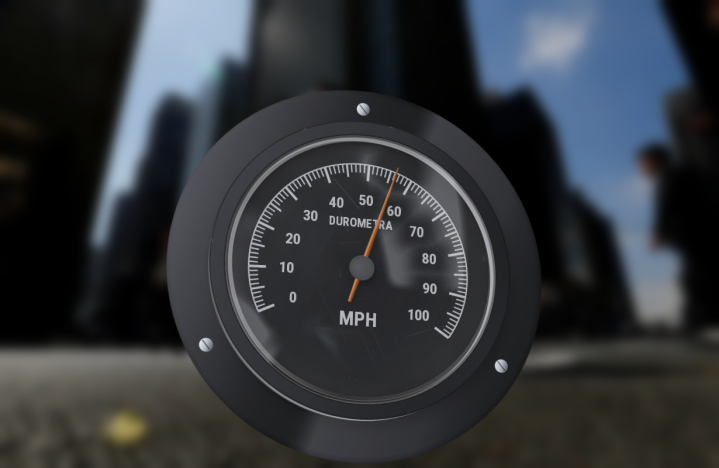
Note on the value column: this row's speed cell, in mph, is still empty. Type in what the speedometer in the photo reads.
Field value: 56 mph
